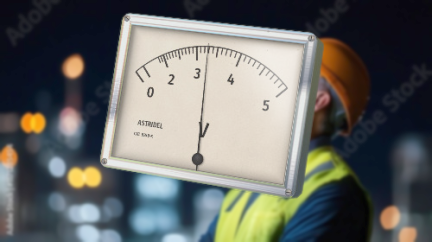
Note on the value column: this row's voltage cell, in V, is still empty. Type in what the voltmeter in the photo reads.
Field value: 3.3 V
